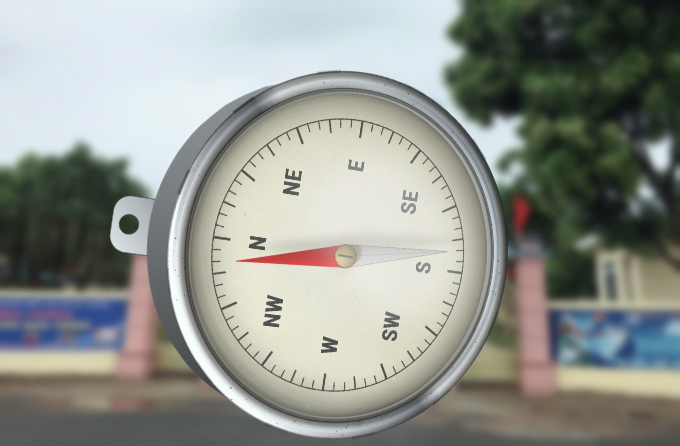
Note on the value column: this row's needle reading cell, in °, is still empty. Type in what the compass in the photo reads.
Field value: 350 °
